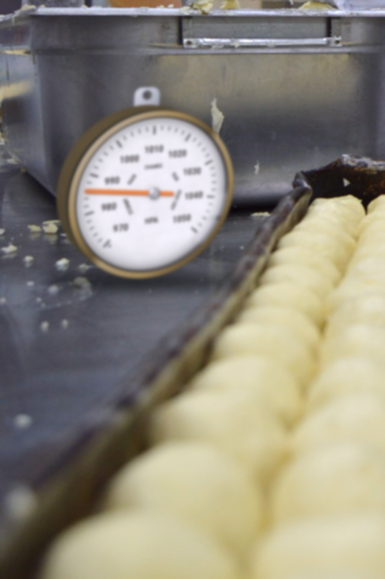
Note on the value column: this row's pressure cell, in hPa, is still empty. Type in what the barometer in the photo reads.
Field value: 986 hPa
